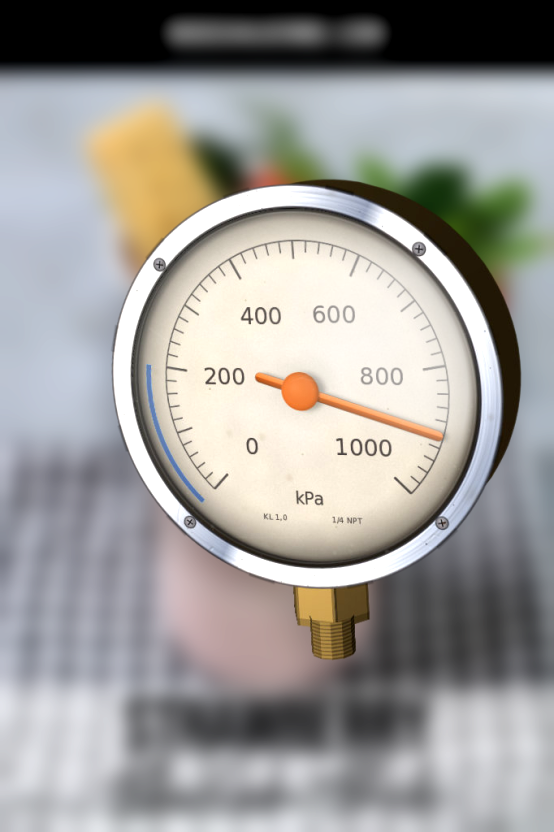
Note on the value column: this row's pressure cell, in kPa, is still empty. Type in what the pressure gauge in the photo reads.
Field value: 900 kPa
